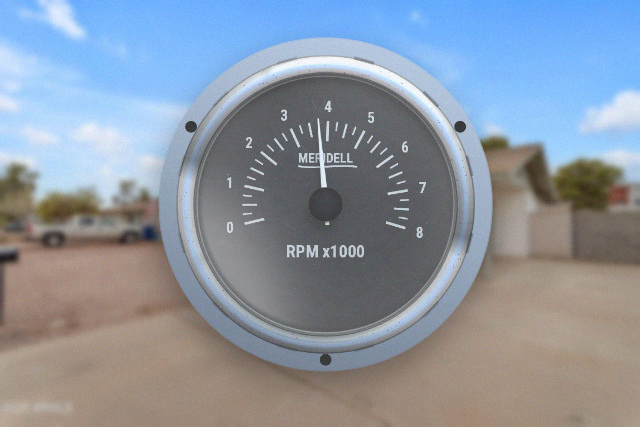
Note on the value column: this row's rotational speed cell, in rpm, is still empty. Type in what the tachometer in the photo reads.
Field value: 3750 rpm
